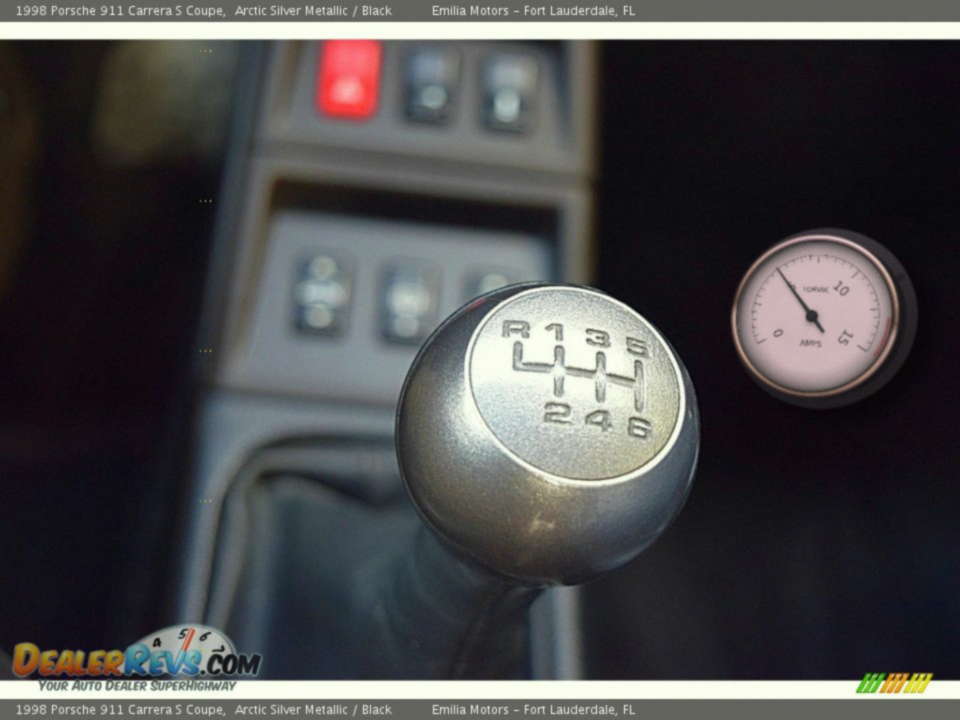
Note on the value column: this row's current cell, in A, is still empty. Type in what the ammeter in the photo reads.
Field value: 5 A
